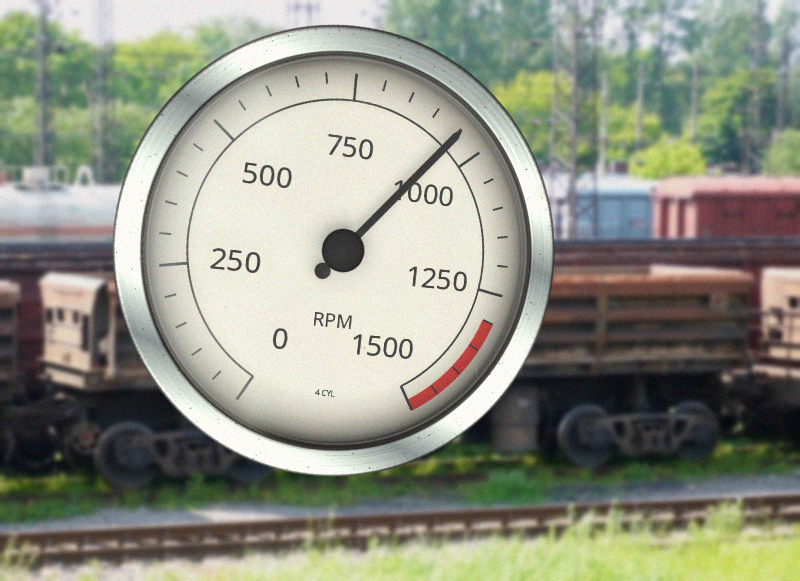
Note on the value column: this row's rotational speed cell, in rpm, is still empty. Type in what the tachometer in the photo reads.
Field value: 950 rpm
